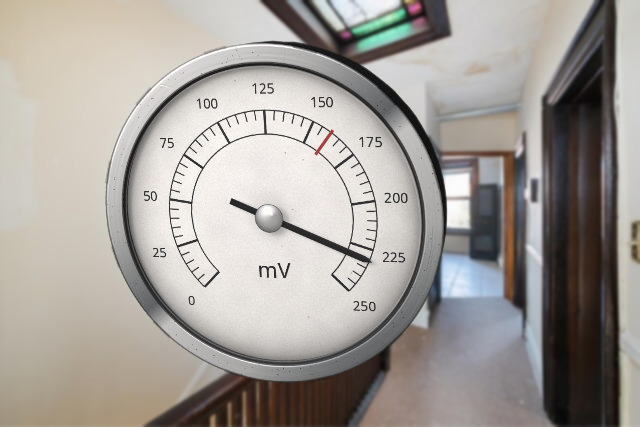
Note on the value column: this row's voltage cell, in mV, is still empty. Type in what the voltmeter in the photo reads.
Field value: 230 mV
